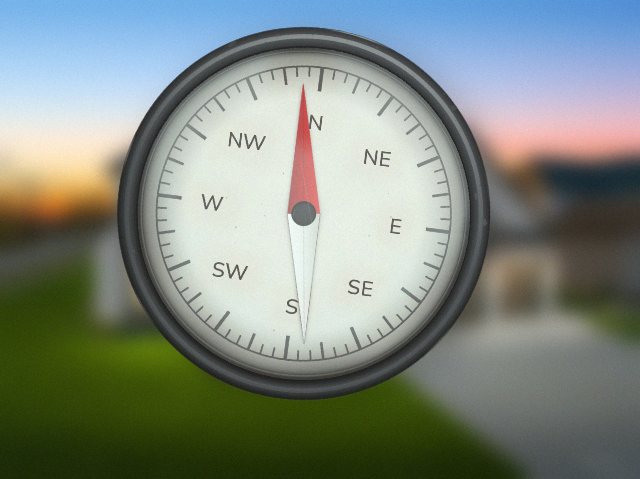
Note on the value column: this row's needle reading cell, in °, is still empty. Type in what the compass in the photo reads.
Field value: 352.5 °
